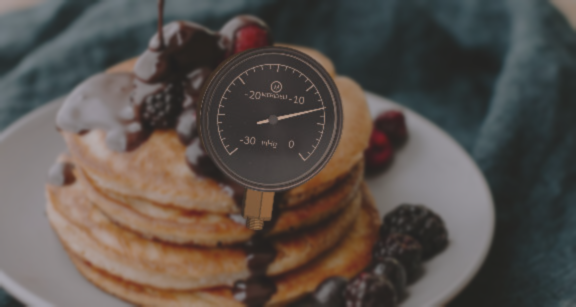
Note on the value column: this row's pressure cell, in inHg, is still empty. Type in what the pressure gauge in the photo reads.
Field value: -7 inHg
